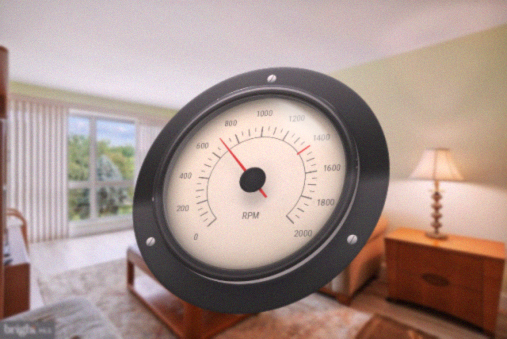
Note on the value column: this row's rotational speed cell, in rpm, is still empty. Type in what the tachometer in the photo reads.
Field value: 700 rpm
